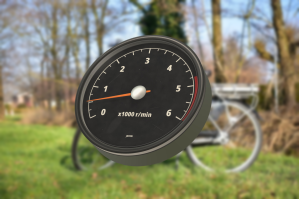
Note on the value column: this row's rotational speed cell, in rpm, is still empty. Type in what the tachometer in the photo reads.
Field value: 500 rpm
